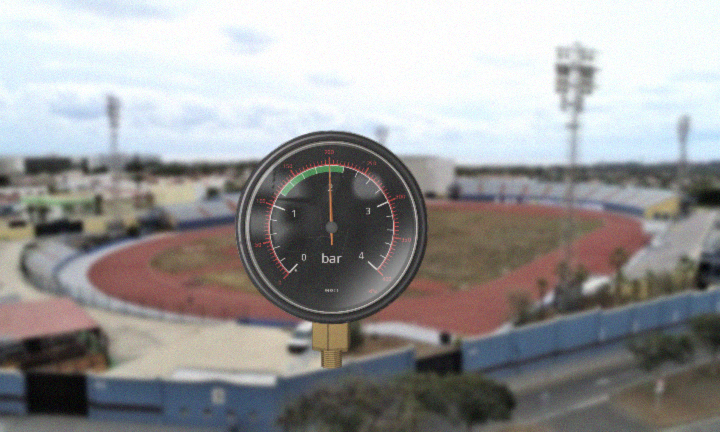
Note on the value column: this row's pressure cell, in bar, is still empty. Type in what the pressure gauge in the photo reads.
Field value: 2 bar
